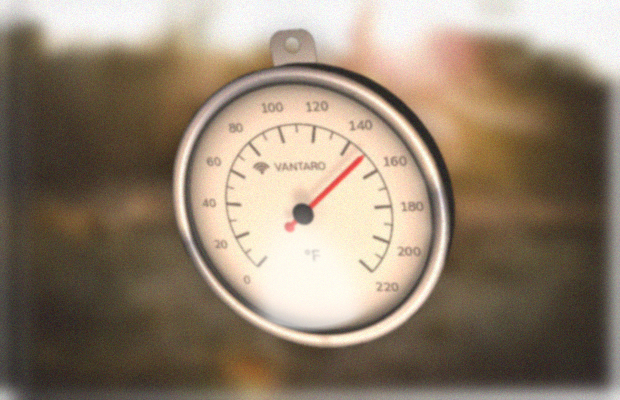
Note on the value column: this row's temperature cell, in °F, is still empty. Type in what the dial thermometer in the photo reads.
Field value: 150 °F
